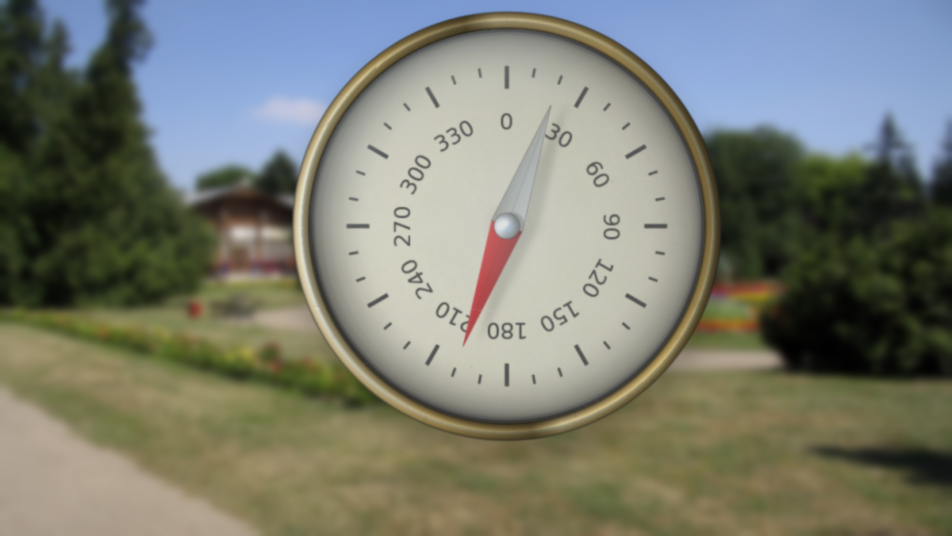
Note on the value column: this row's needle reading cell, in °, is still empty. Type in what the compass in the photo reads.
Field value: 200 °
